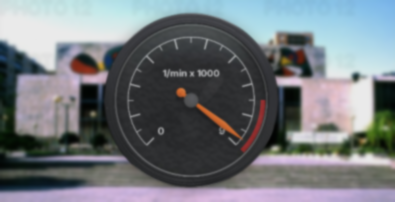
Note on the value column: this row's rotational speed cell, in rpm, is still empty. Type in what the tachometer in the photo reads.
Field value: 8750 rpm
